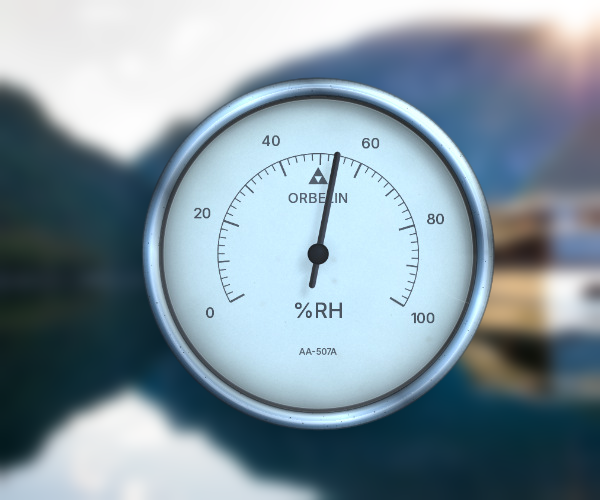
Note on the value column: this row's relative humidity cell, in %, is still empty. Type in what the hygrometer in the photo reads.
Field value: 54 %
